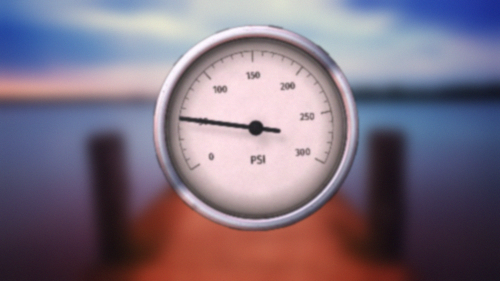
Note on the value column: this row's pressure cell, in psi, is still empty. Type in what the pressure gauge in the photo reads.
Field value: 50 psi
